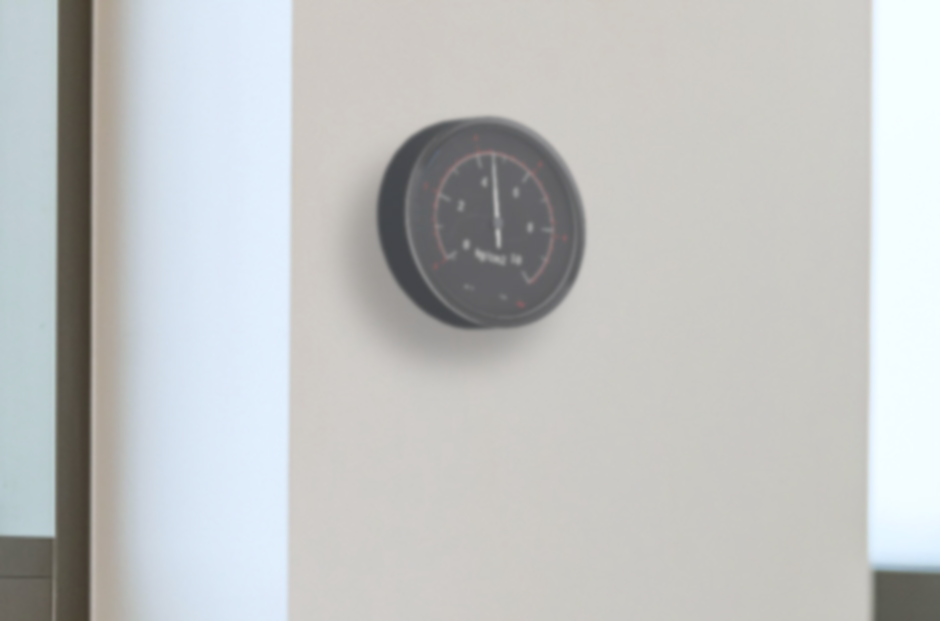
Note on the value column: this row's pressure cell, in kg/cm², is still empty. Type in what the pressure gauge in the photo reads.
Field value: 4.5 kg/cm²
